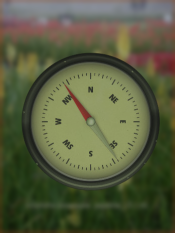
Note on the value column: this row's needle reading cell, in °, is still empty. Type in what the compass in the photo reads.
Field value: 325 °
